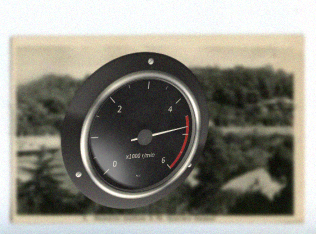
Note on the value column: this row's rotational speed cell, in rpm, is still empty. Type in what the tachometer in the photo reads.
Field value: 4750 rpm
